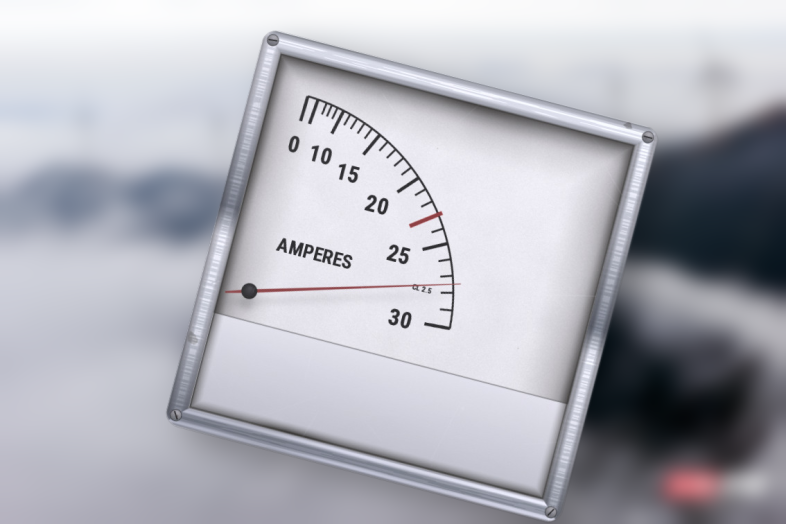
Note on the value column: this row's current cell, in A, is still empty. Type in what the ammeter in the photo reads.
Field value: 27.5 A
